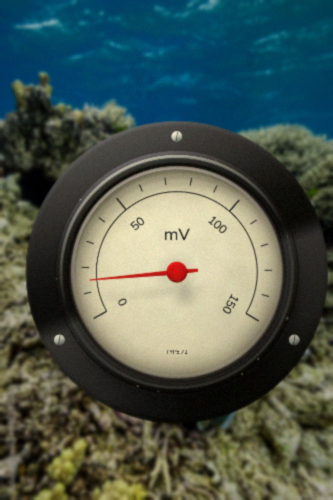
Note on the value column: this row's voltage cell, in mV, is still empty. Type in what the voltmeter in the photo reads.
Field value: 15 mV
